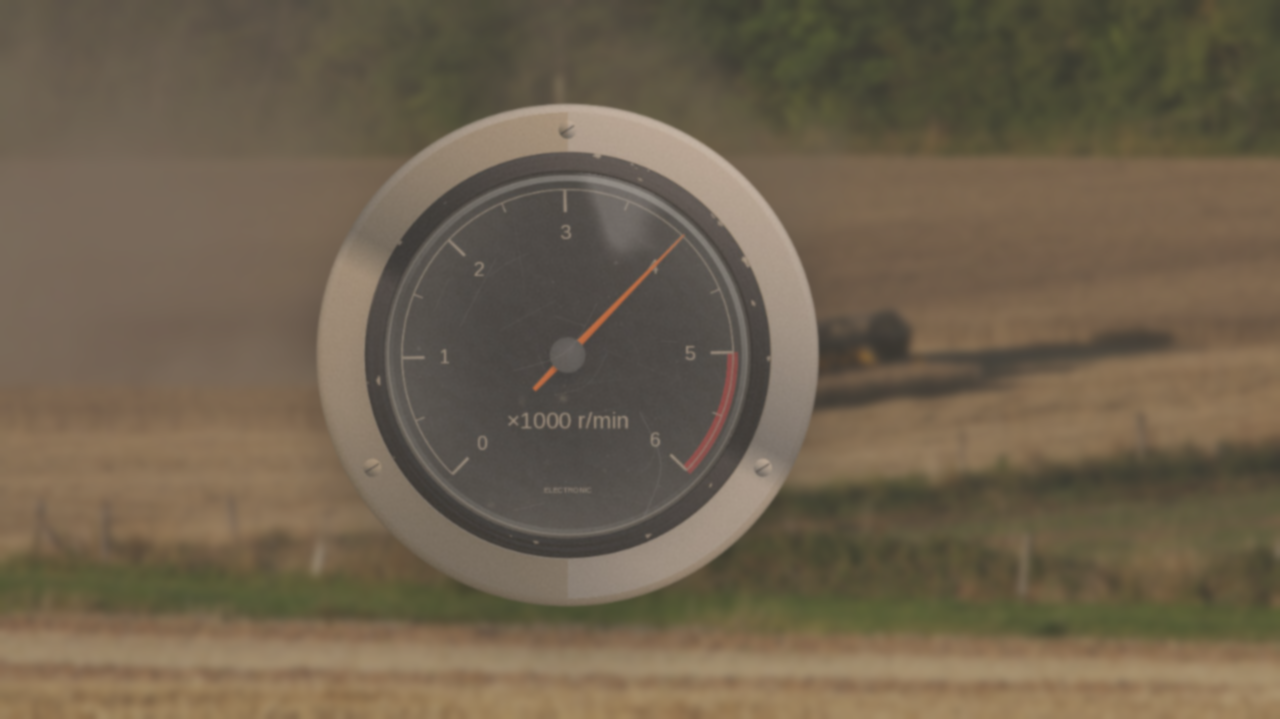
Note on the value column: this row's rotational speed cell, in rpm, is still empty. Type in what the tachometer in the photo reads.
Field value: 4000 rpm
